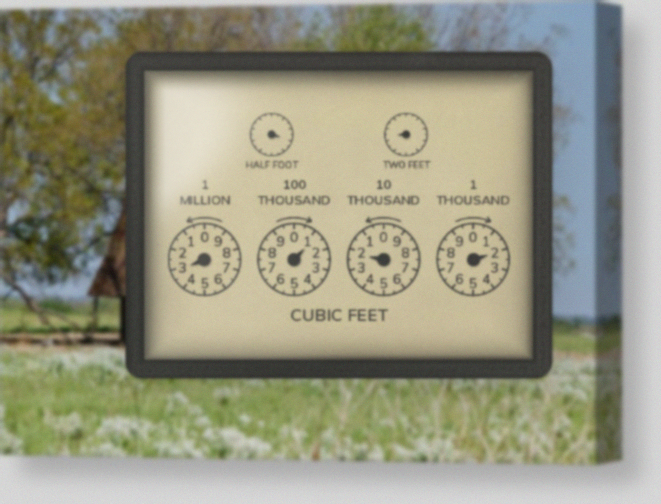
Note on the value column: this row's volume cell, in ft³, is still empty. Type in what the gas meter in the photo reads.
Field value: 312200 ft³
